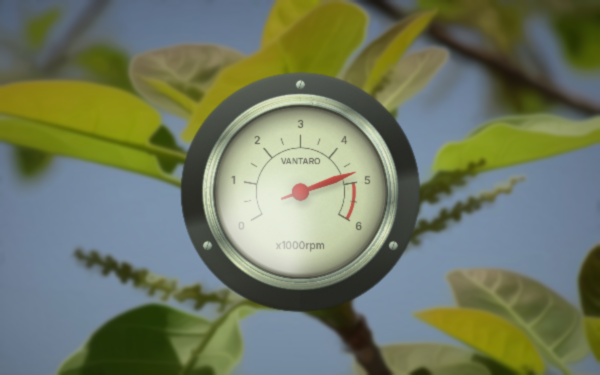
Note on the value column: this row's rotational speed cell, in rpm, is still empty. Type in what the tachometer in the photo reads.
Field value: 4750 rpm
